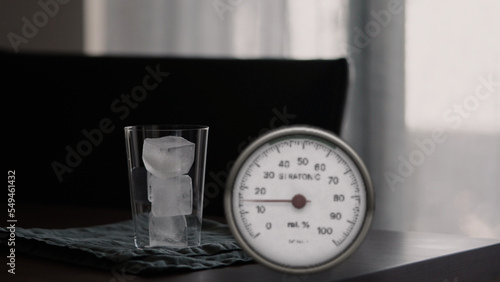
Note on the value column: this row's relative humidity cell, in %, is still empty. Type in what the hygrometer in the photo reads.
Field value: 15 %
